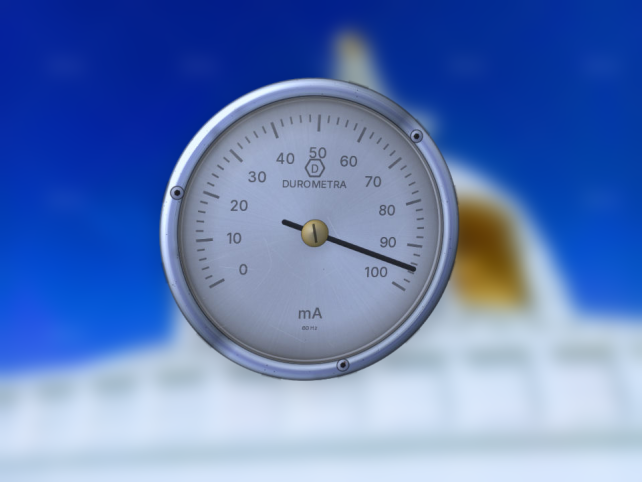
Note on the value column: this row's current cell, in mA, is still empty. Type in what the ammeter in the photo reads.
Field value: 95 mA
